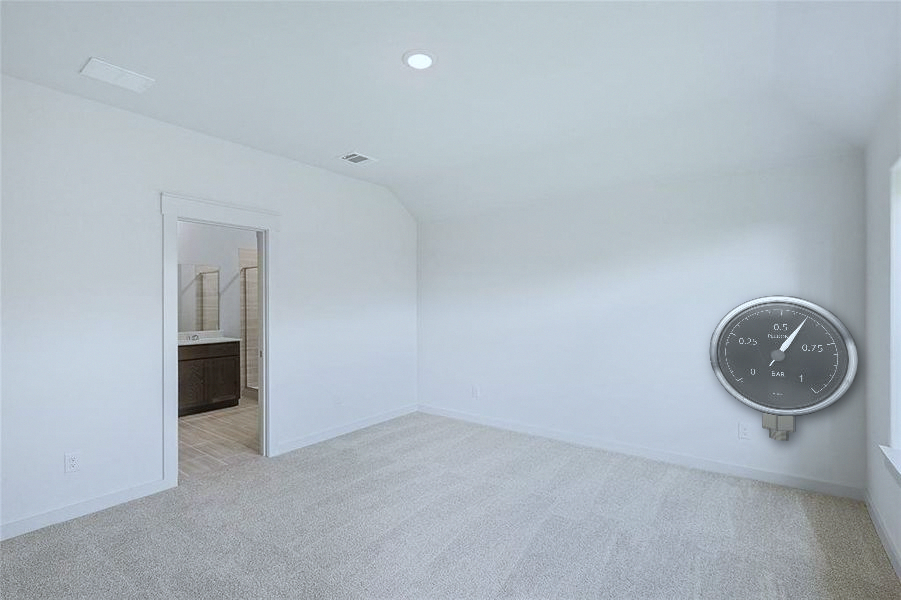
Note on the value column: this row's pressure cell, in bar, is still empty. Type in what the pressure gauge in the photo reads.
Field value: 0.6 bar
